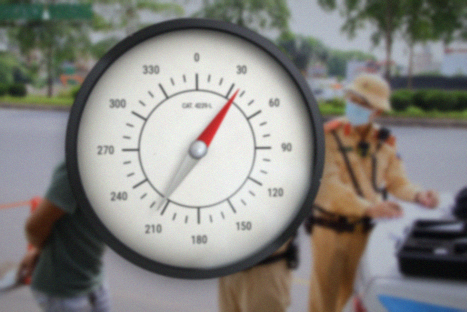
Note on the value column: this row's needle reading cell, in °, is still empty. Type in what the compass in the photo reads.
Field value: 35 °
